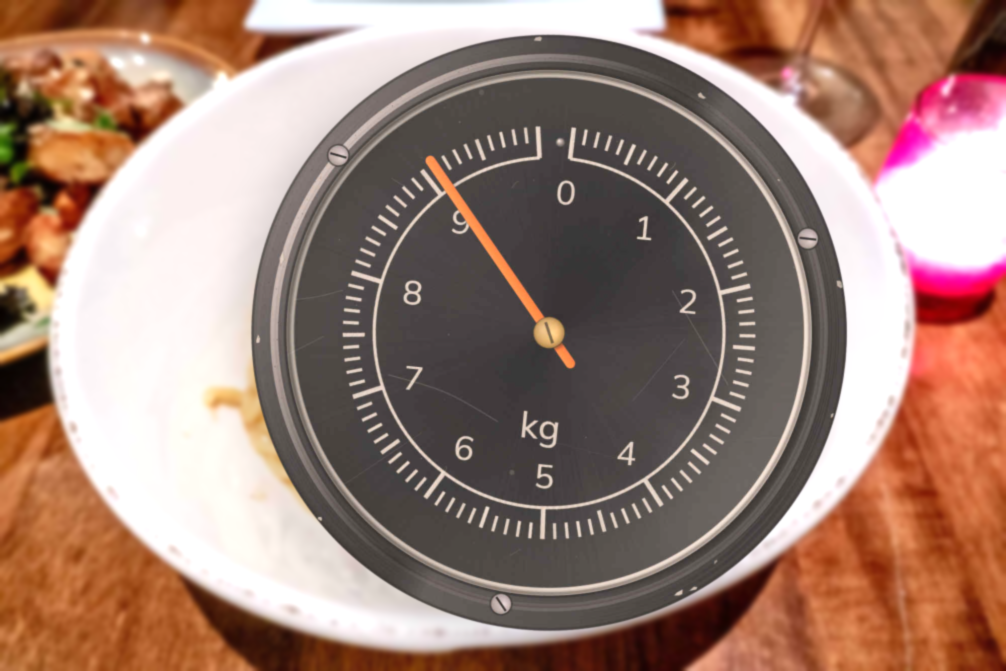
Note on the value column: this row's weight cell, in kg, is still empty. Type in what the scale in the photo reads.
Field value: 9.1 kg
